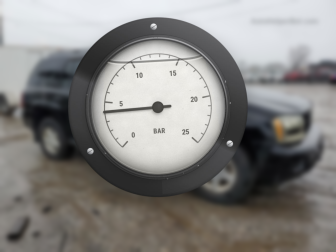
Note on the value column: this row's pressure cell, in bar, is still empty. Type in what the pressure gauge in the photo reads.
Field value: 4 bar
